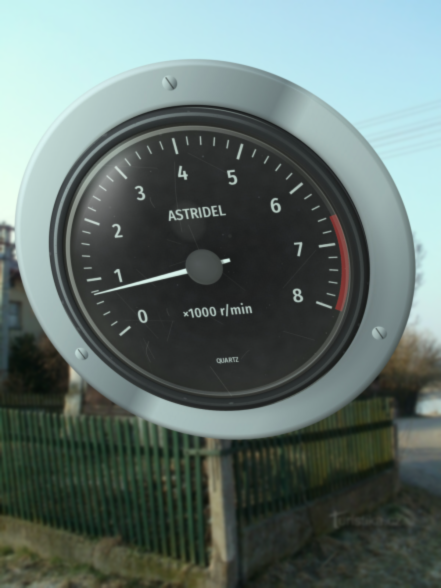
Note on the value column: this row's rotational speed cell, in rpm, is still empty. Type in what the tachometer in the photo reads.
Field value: 800 rpm
